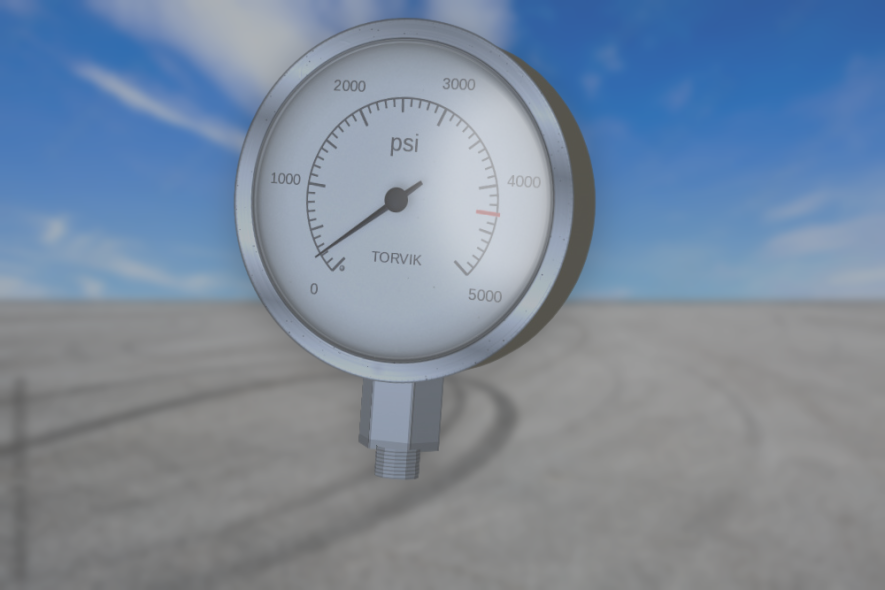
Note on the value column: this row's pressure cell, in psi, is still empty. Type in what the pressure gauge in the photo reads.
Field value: 200 psi
